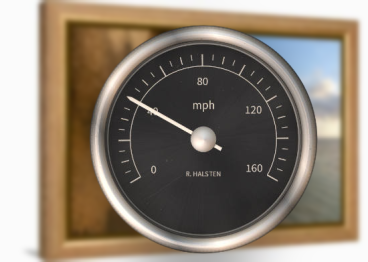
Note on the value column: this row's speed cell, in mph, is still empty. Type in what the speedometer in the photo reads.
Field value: 40 mph
